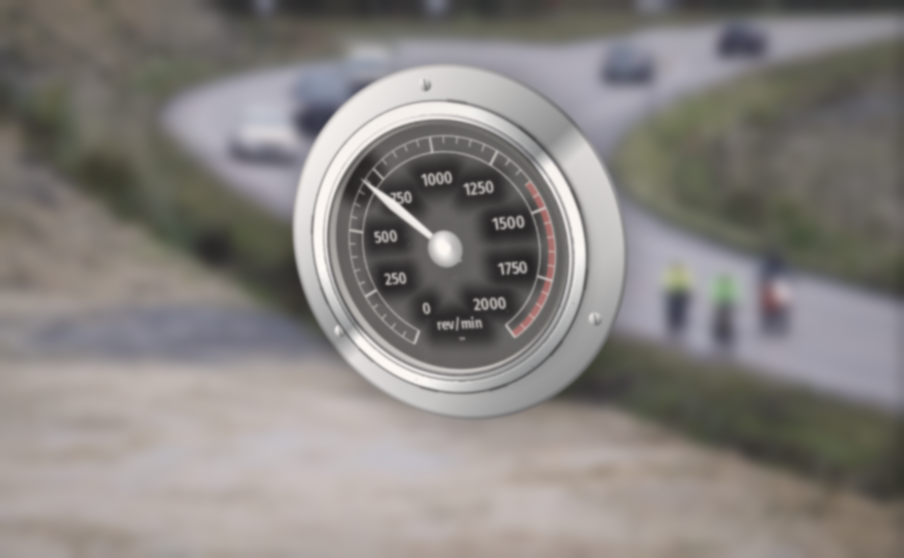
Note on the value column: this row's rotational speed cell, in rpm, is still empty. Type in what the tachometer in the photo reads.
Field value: 700 rpm
